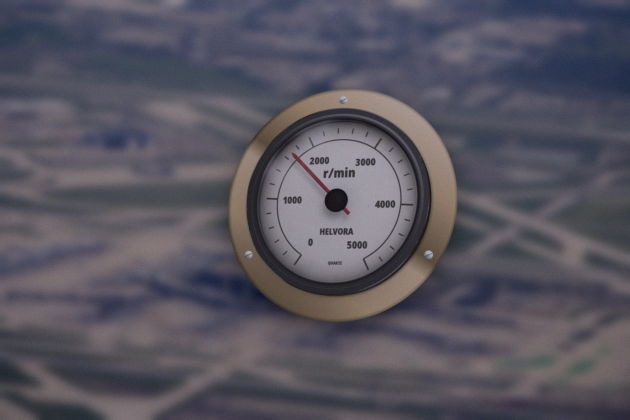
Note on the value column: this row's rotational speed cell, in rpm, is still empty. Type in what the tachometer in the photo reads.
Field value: 1700 rpm
